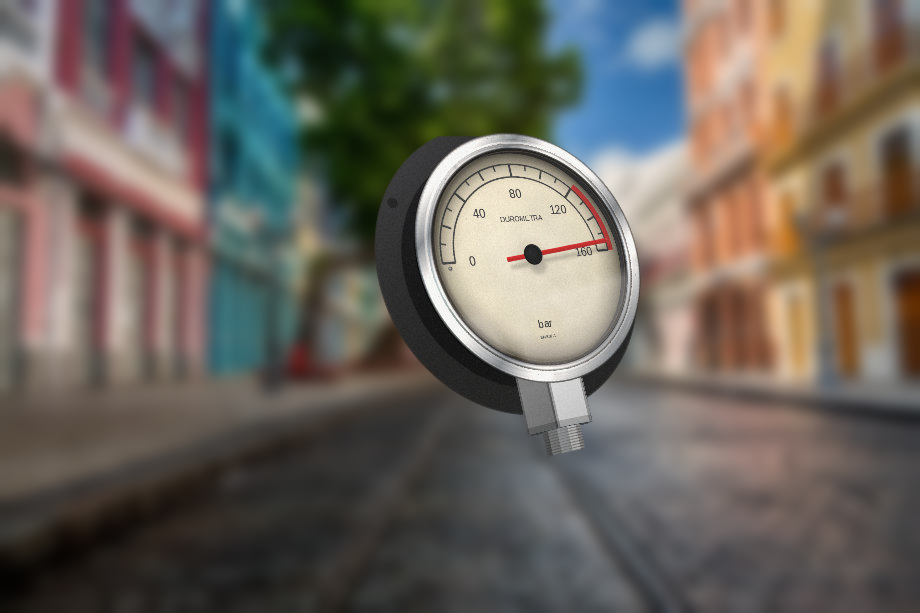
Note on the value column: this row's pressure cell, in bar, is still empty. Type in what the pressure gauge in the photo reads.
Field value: 155 bar
